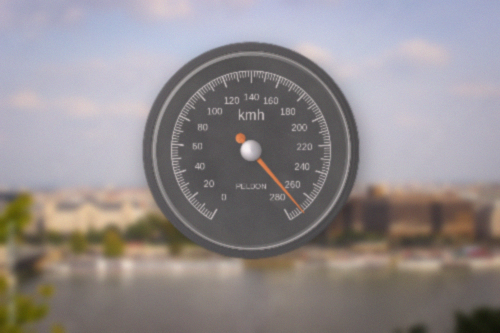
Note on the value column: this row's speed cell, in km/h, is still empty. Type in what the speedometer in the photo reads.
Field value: 270 km/h
